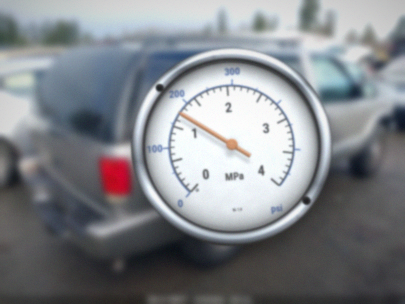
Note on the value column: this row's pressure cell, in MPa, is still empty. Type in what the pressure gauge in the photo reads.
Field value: 1.2 MPa
